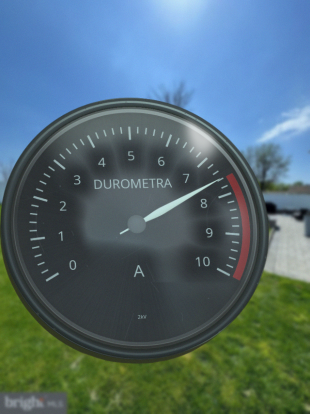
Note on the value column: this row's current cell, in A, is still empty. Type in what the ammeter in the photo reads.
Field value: 7.6 A
